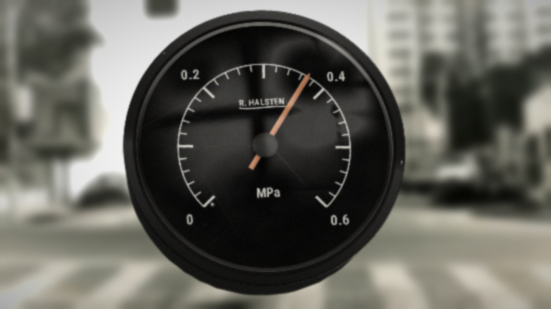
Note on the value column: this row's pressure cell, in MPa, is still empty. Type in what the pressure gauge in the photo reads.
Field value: 0.37 MPa
